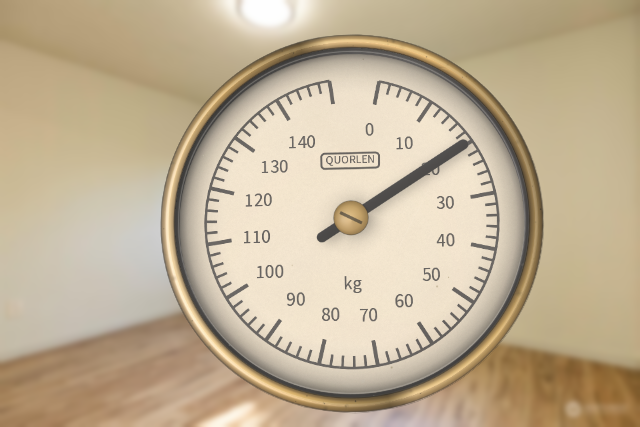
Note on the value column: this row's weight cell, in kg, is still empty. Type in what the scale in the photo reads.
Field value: 20 kg
